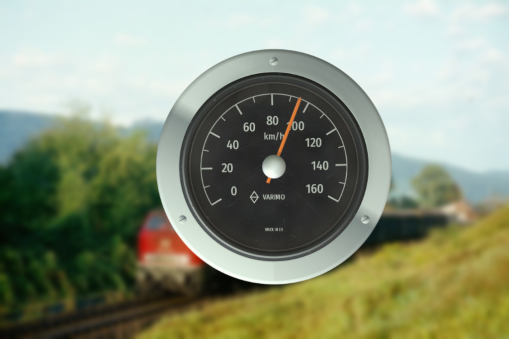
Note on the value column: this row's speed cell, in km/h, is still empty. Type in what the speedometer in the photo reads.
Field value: 95 km/h
